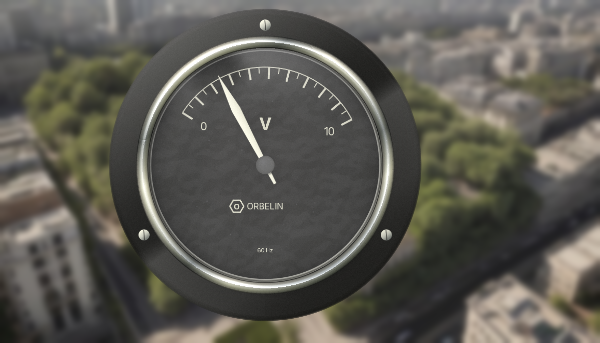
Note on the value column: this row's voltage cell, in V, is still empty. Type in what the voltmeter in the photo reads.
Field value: 2.5 V
